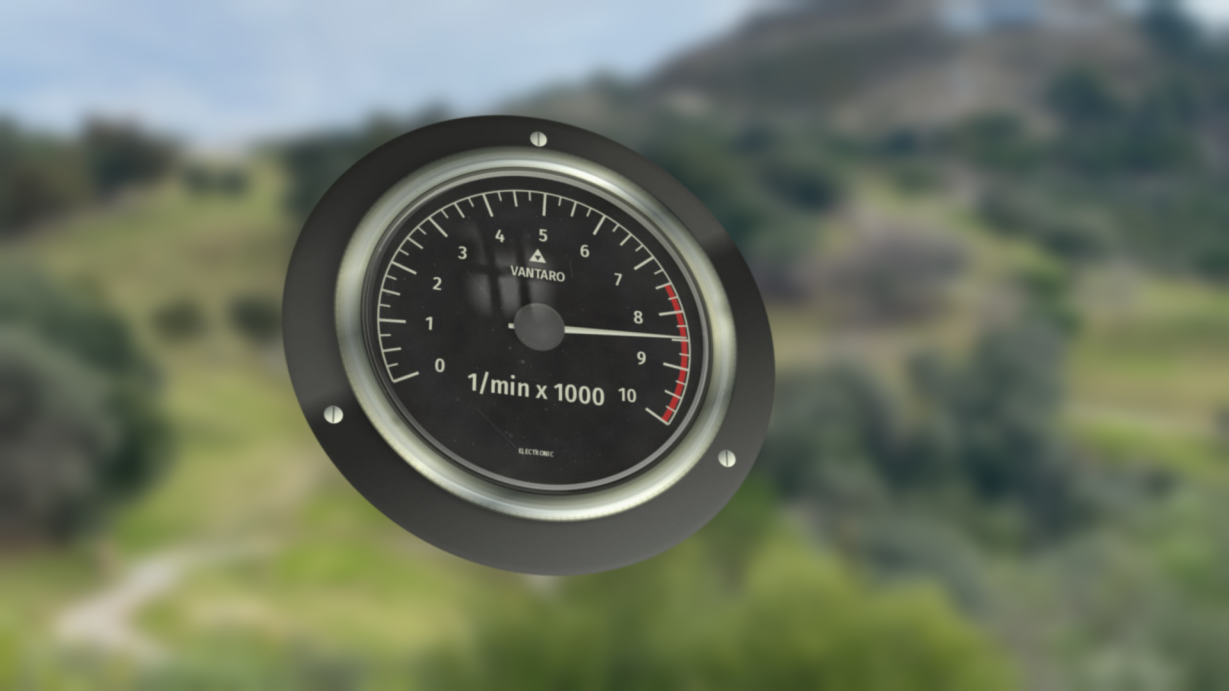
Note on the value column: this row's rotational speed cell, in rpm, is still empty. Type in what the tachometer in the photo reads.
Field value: 8500 rpm
